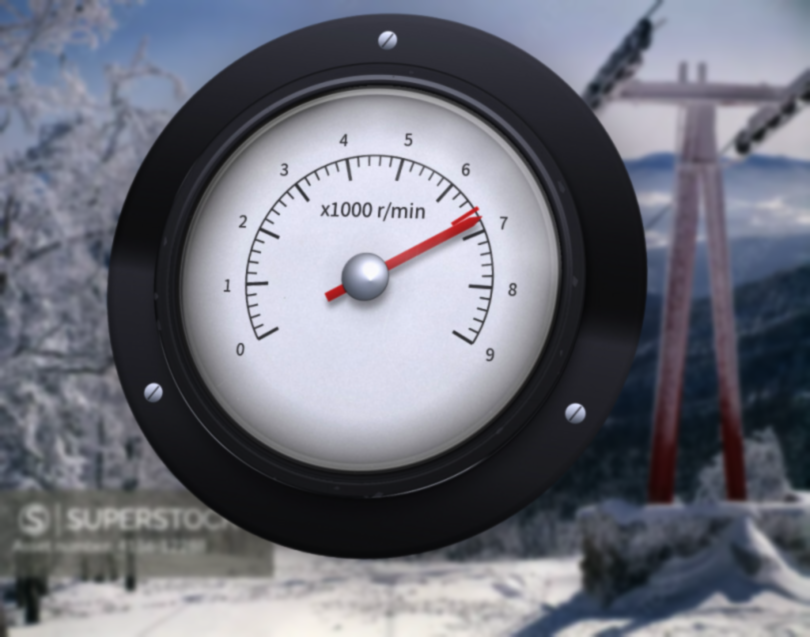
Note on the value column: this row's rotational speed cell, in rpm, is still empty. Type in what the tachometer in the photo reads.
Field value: 6800 rpm
